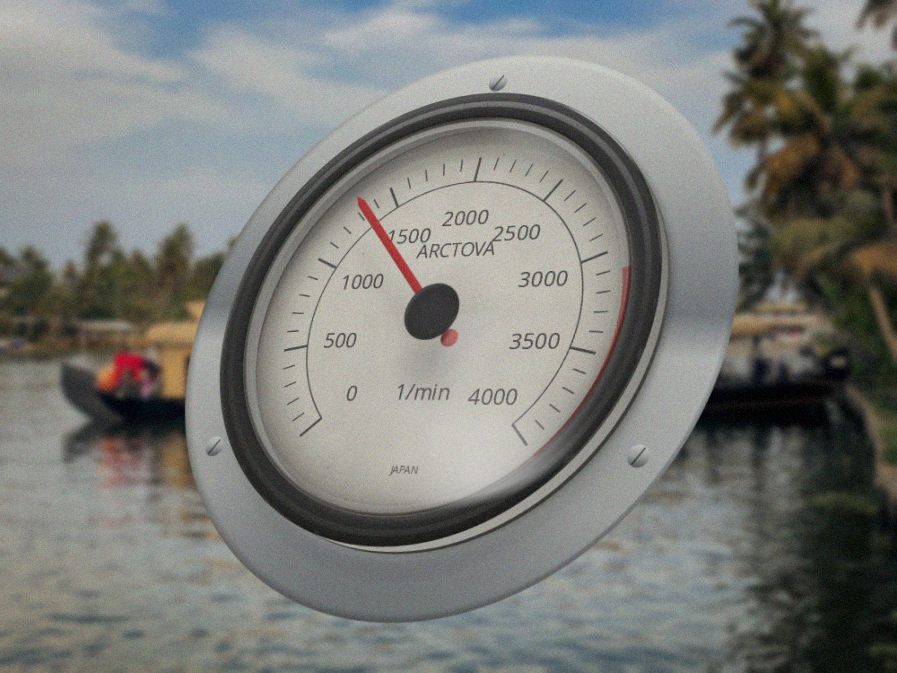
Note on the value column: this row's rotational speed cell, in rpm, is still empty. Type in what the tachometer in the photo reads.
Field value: 1350 rpm
